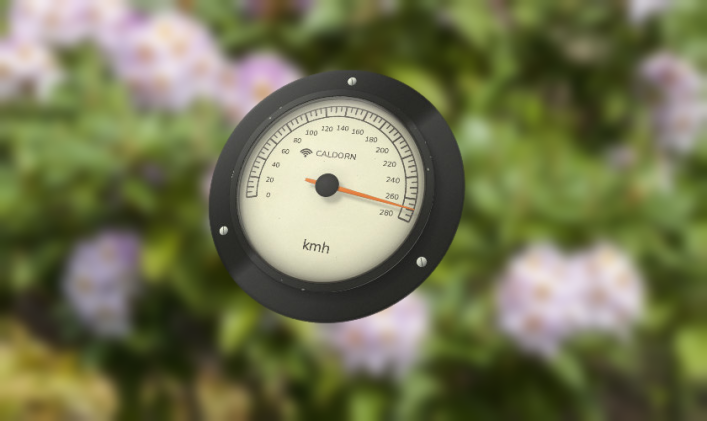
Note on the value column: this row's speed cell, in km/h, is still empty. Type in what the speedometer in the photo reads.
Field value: 270 km/h
